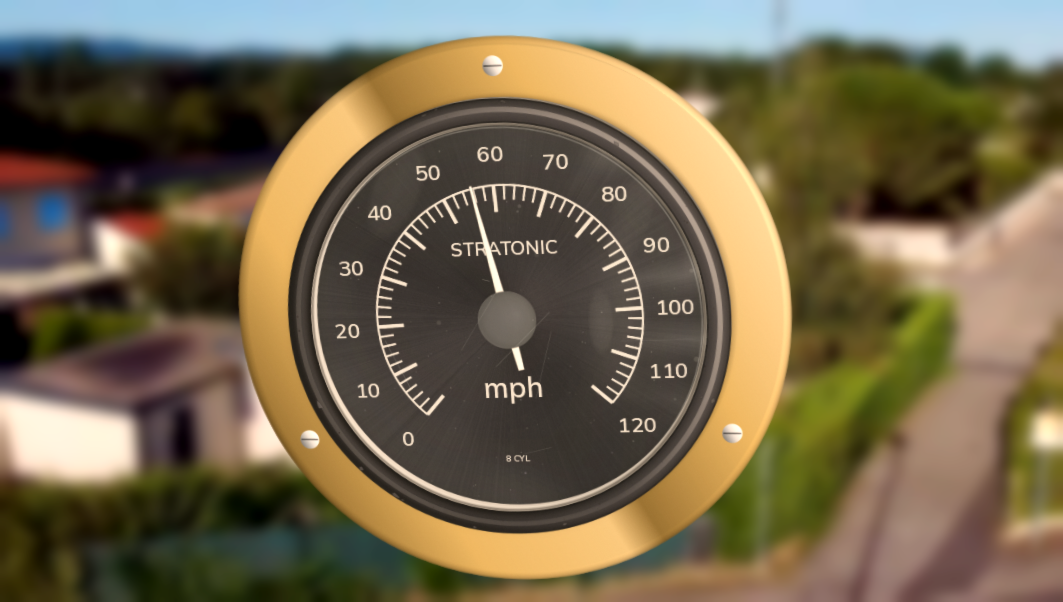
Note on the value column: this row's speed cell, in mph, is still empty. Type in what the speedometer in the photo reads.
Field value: 56 mph
